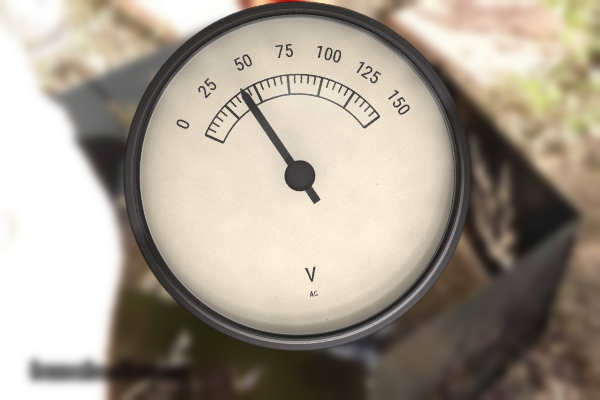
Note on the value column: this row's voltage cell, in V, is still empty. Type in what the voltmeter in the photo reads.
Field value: 40 V
